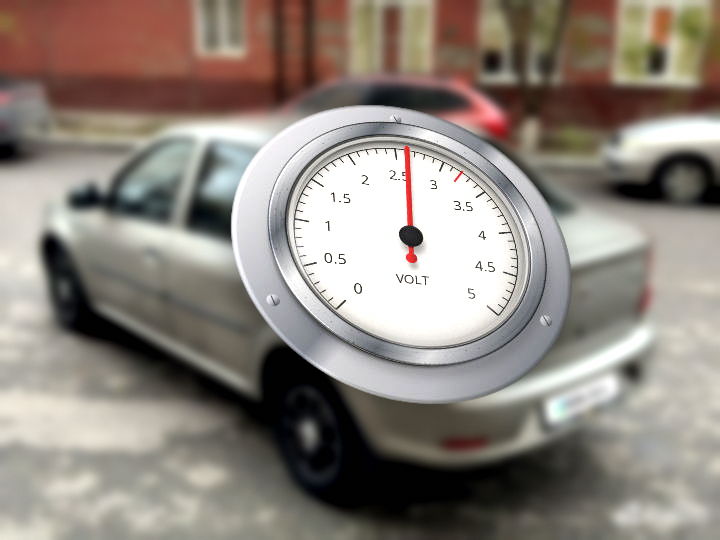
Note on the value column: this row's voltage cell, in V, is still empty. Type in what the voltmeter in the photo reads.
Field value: 2.6 V
